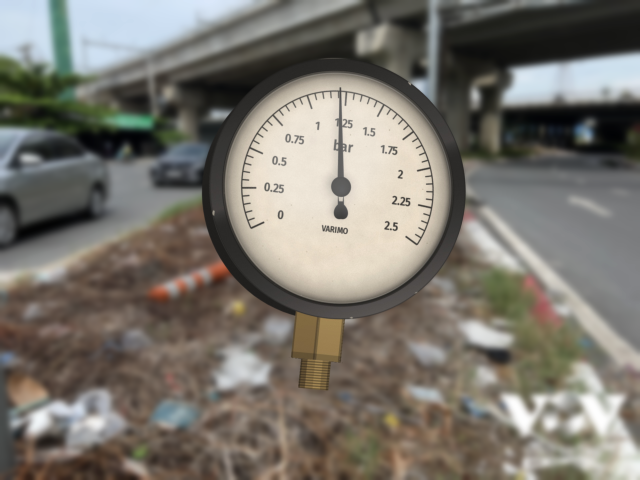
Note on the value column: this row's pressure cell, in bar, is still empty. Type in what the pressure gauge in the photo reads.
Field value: 1.2 bar
